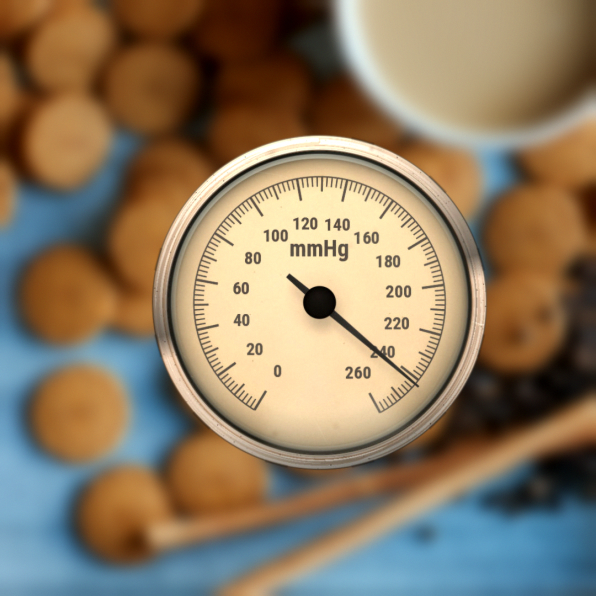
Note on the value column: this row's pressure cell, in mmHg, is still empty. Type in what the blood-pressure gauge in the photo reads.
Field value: 242 mmHg
